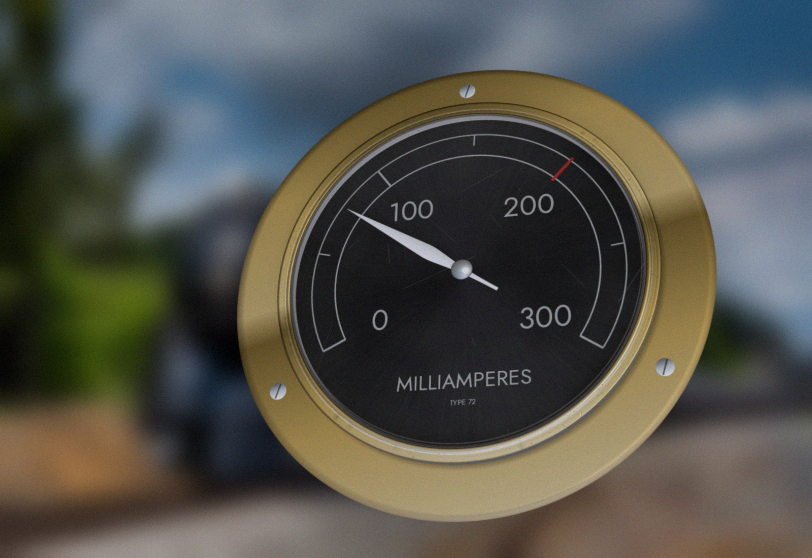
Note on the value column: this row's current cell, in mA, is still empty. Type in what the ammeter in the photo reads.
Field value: 75 mA
